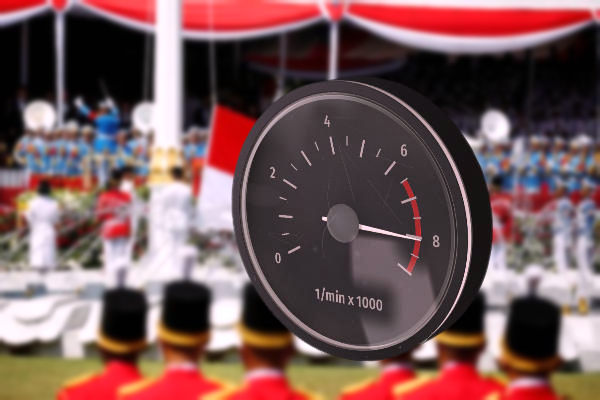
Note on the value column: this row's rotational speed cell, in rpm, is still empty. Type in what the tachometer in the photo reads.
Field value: 8000 rpm
